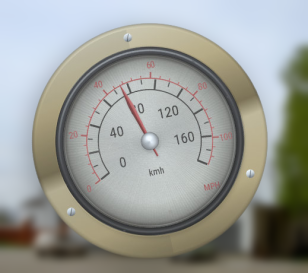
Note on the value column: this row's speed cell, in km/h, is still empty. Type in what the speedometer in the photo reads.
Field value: 75 km/h
